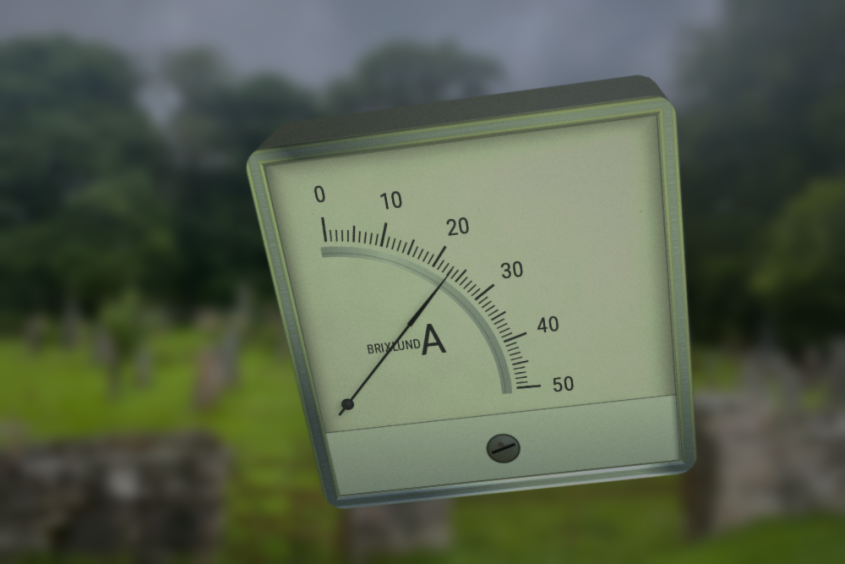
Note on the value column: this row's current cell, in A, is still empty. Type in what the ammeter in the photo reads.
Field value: 23 A
